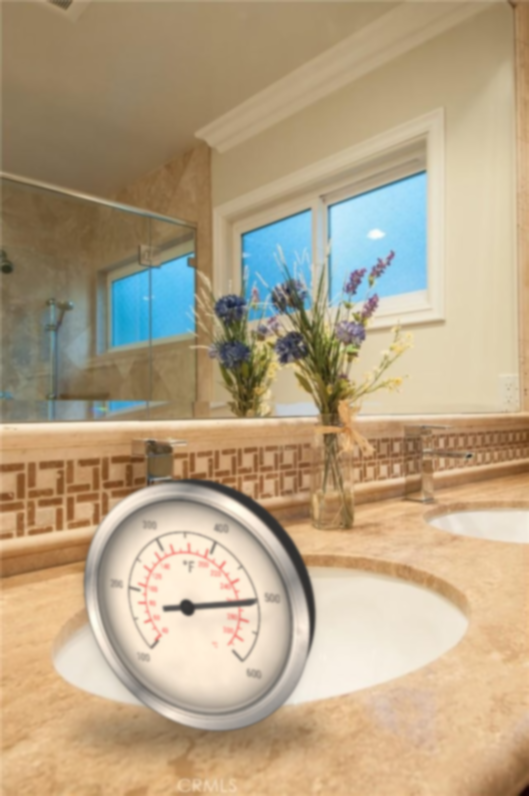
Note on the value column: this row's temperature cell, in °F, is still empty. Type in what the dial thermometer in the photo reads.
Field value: 500 °F
